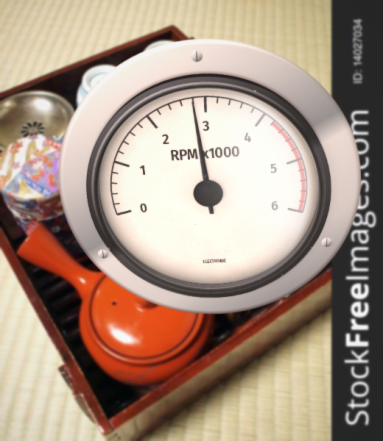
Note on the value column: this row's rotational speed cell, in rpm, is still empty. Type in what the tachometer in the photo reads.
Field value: 2800 rpm
